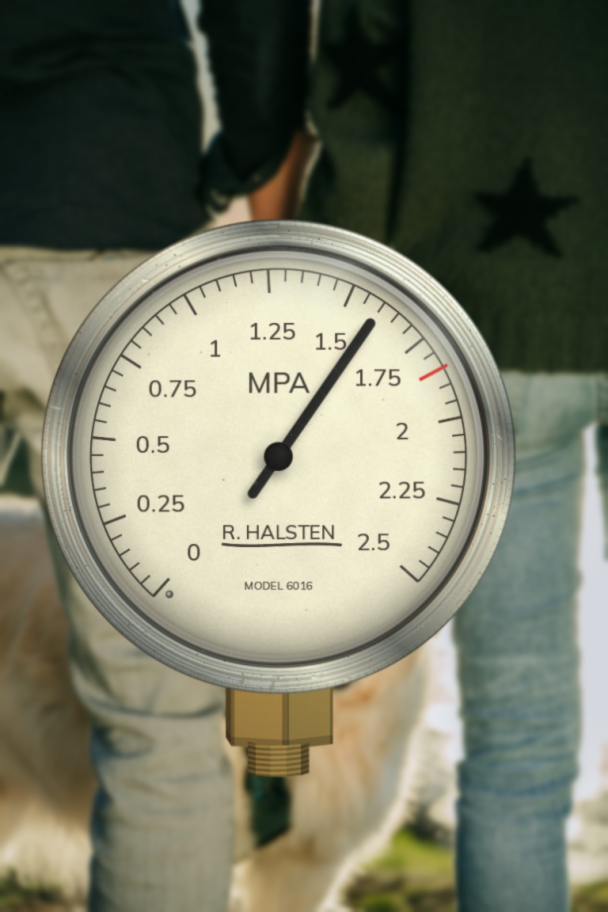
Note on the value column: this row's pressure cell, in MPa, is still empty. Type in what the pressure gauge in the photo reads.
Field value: 1.6 MPa
